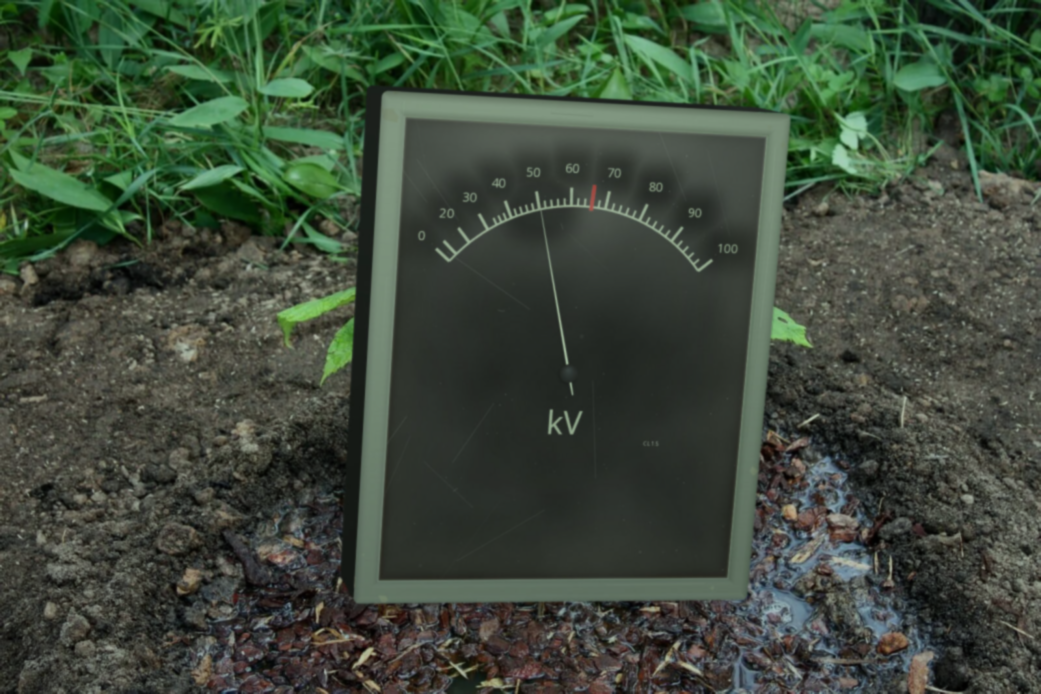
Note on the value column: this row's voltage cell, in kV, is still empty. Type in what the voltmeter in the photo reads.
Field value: 50 kV
